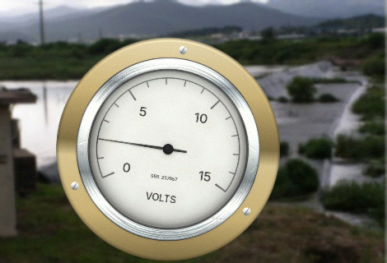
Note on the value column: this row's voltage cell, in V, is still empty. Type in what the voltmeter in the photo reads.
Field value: 2 V
